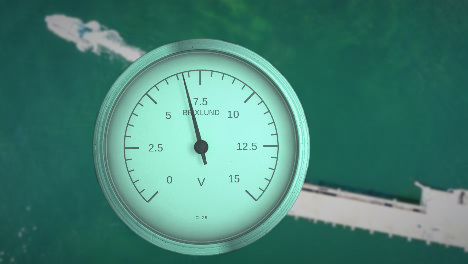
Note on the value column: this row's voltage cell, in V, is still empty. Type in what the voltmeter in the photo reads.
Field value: 6.75 V
